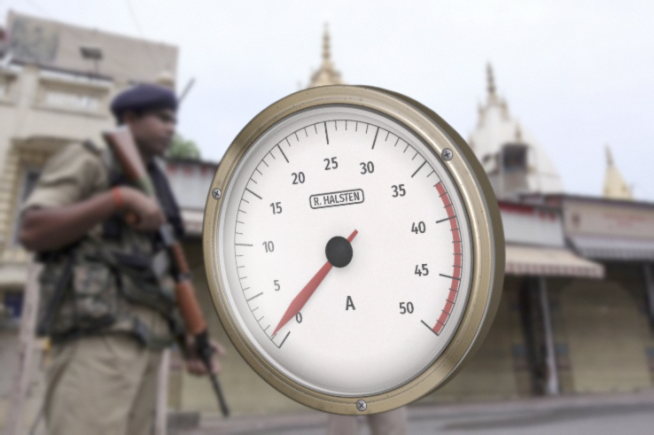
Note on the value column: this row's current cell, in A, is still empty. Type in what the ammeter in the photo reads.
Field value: 1 A
